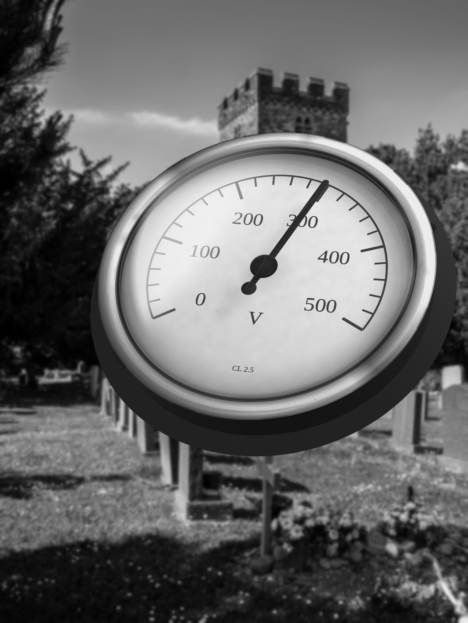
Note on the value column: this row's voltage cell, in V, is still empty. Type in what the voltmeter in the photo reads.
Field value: 300 V
